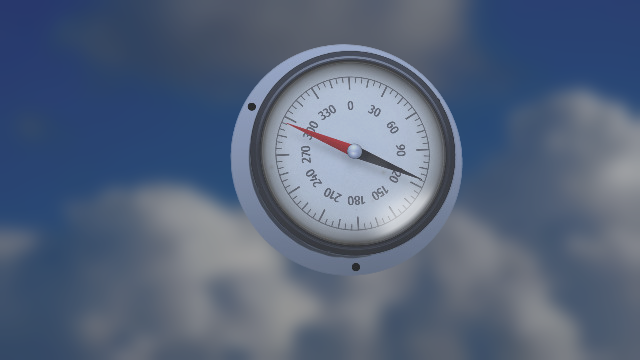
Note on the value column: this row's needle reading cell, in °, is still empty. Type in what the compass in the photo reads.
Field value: 295 °
